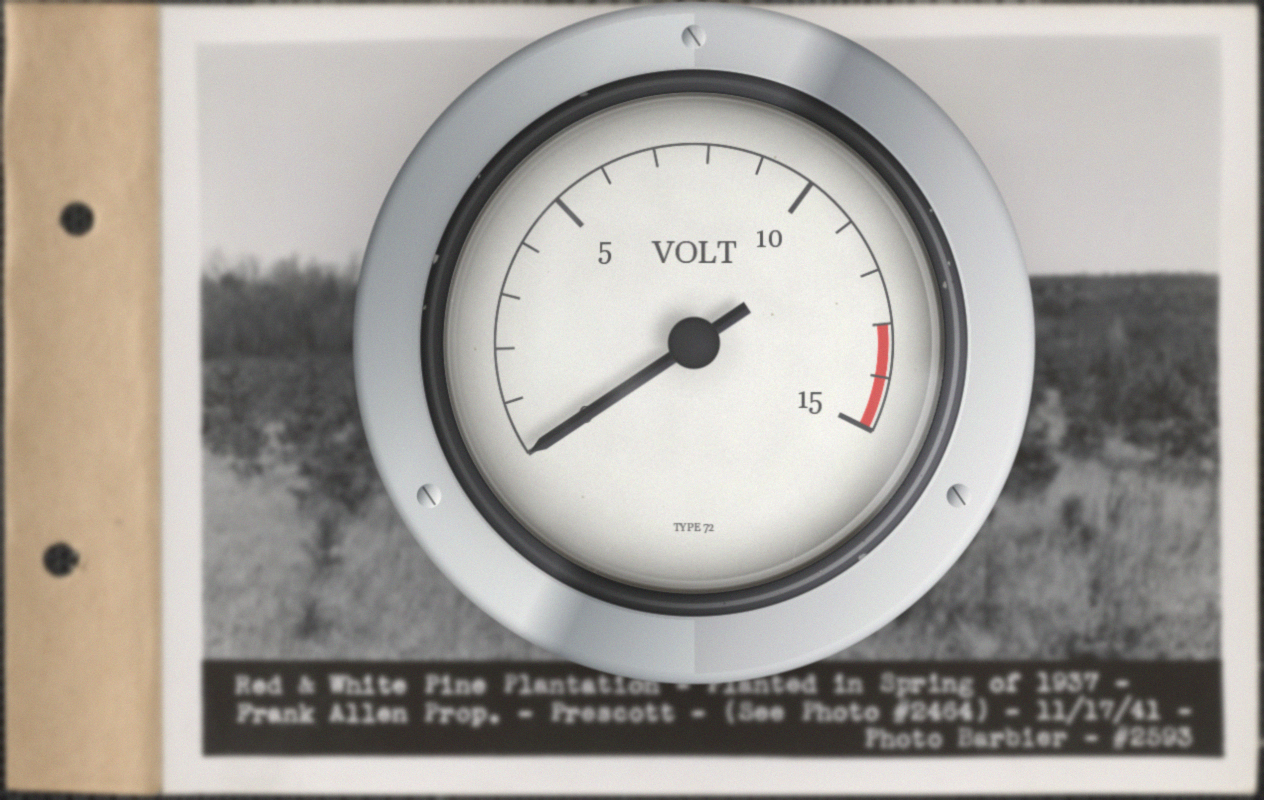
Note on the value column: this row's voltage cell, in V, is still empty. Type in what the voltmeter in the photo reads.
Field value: 0 V
